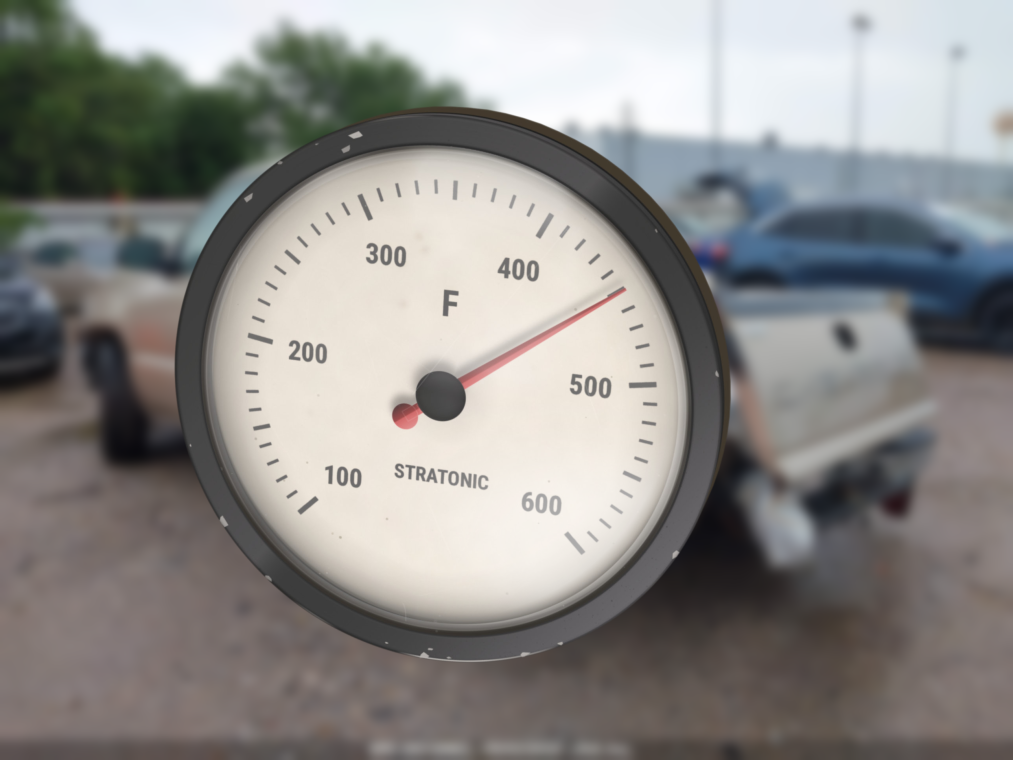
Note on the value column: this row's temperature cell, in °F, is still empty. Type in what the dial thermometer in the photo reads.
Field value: 450 °F
